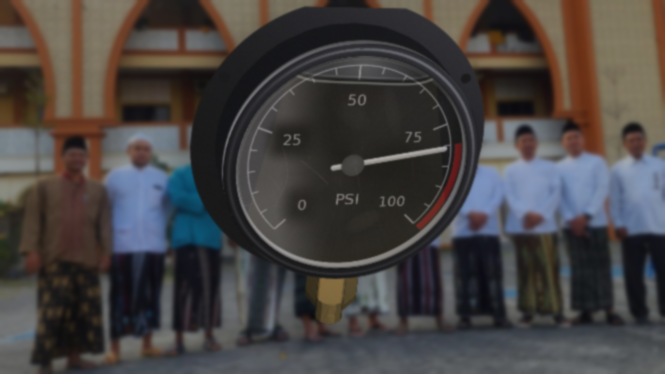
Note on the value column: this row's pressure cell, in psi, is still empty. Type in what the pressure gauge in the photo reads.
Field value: 80 psi
